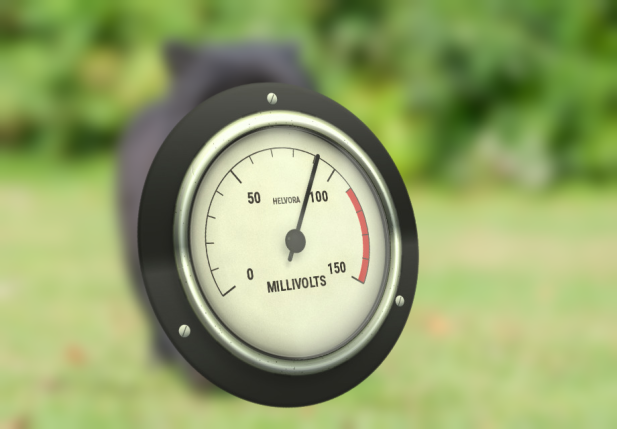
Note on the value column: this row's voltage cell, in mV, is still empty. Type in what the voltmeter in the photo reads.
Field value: 90 mV
